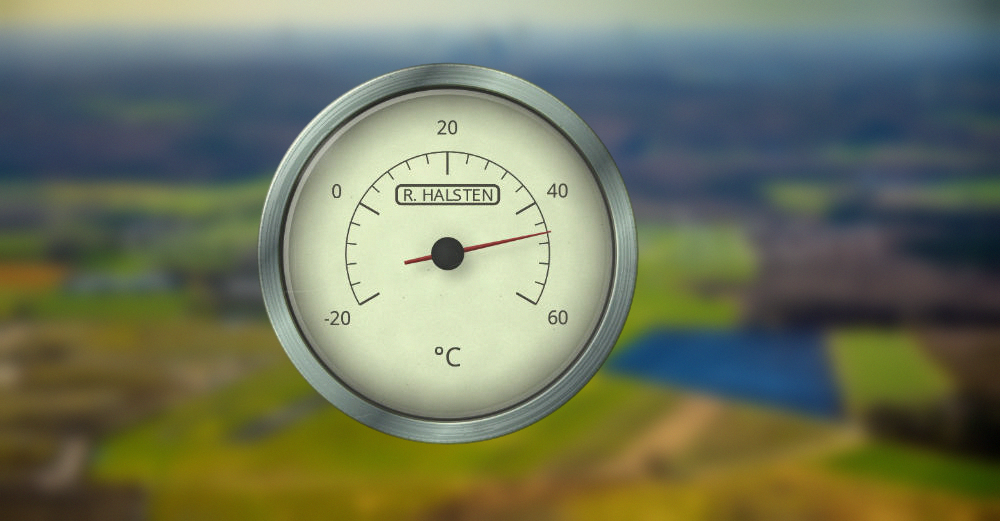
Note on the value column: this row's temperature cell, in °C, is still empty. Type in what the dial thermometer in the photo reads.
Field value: 46 °C
